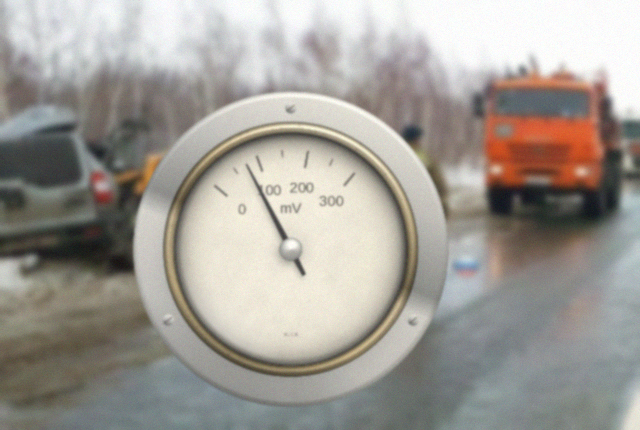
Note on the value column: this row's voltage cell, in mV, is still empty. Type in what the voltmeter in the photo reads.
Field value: 75 mV
